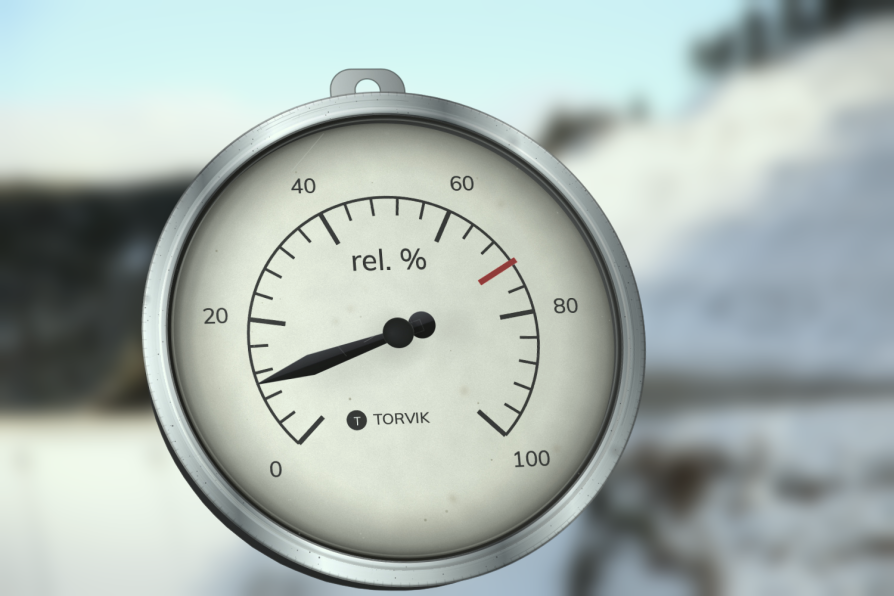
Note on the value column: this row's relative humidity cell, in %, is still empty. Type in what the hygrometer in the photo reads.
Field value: 10 %
